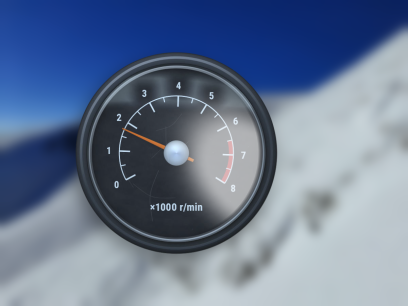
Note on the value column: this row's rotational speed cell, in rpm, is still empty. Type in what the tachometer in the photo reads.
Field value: 1750 rpm
